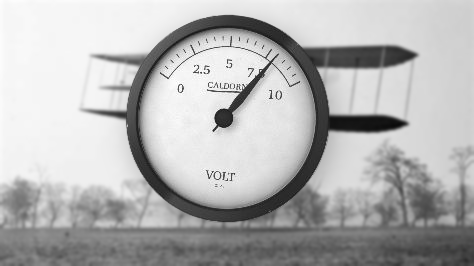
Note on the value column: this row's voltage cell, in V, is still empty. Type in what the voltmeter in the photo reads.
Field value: 8 V
